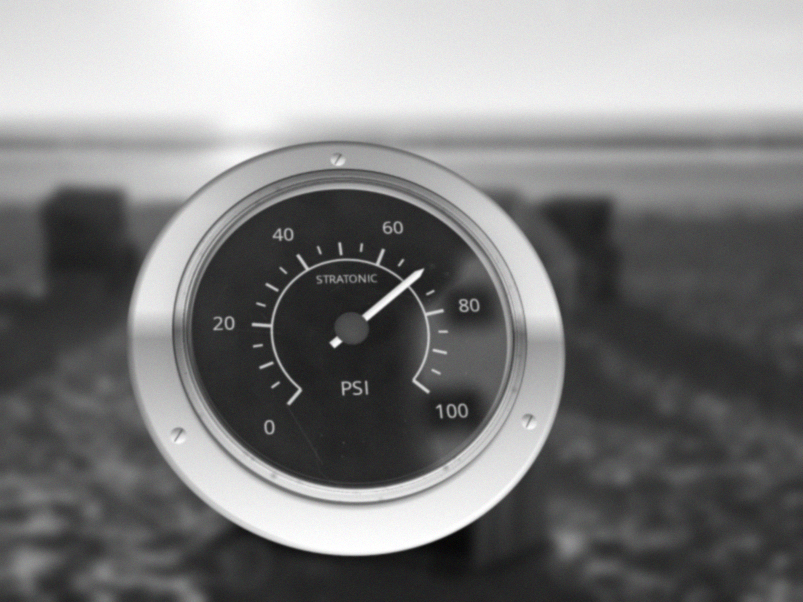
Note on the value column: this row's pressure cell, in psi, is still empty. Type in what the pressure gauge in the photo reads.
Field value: 70 psi
